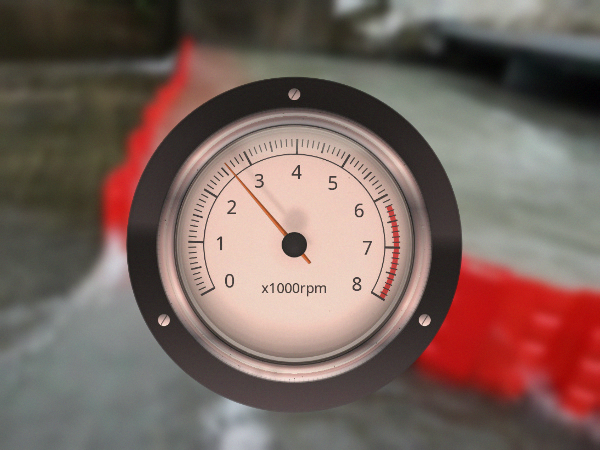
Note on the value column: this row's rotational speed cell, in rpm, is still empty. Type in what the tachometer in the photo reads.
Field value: 2600 rpm
